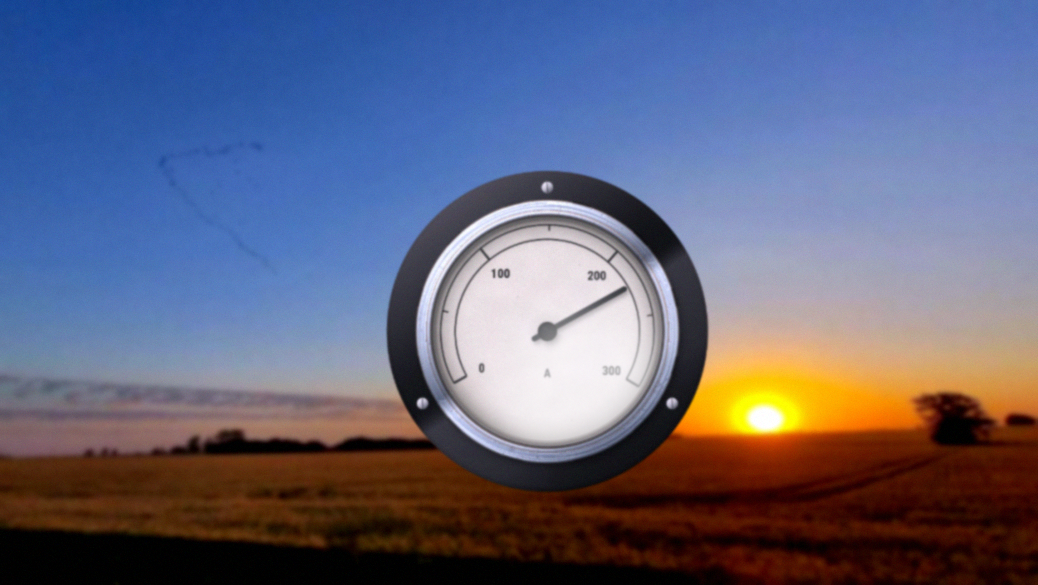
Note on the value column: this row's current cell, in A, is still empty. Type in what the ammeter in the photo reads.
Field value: 225 A
